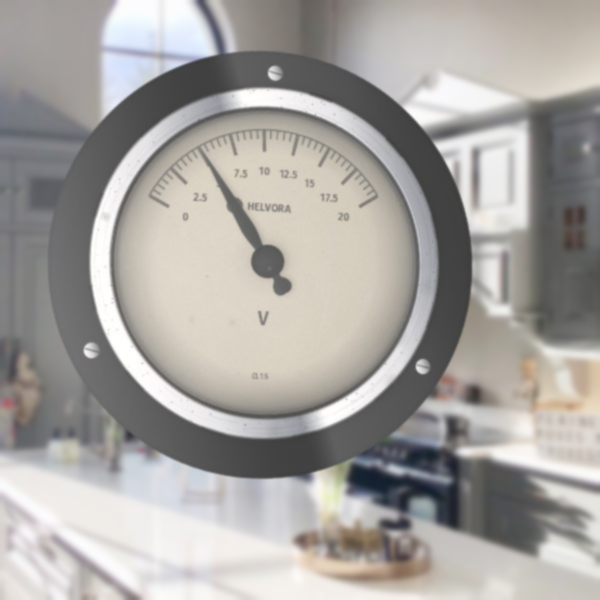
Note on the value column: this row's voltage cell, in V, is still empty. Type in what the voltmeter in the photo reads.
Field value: 5 V
